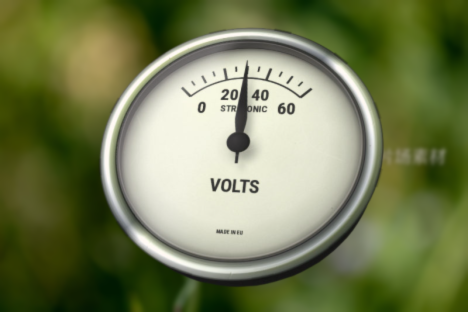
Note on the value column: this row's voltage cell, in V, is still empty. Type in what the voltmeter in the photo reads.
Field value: 30 V
